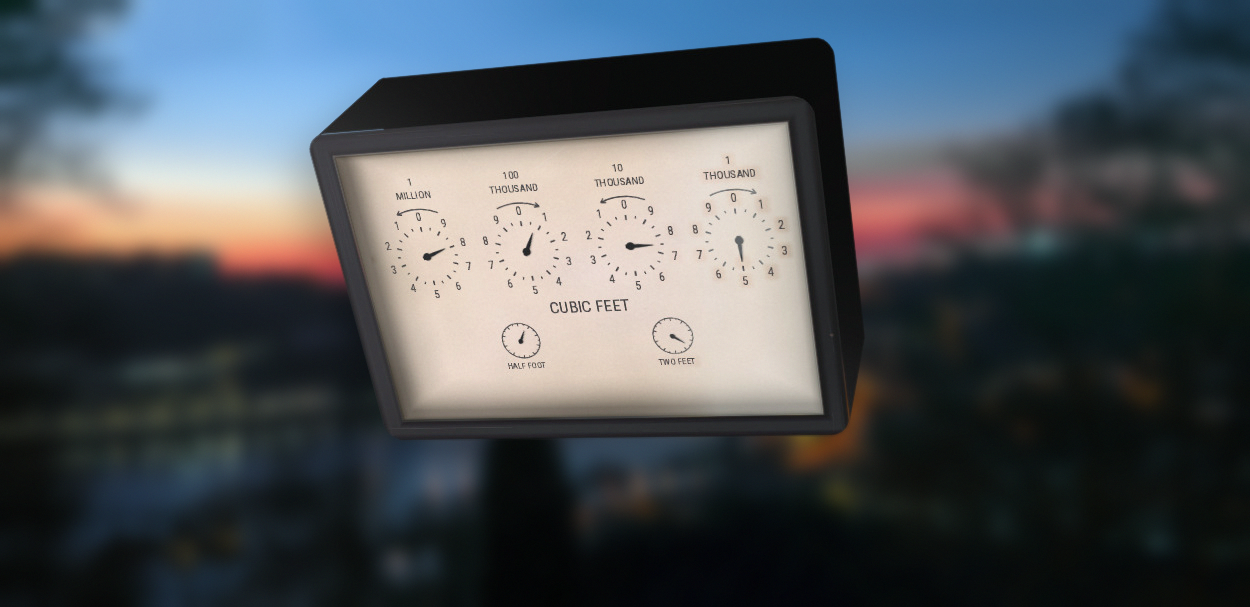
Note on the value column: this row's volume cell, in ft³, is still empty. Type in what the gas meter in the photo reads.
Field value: 807500 ft³
